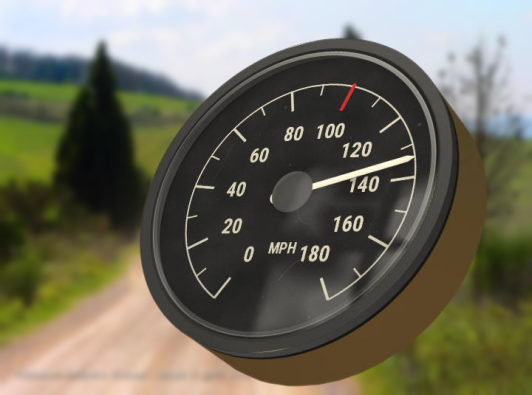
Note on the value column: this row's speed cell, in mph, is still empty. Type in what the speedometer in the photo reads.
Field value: 135 mph
